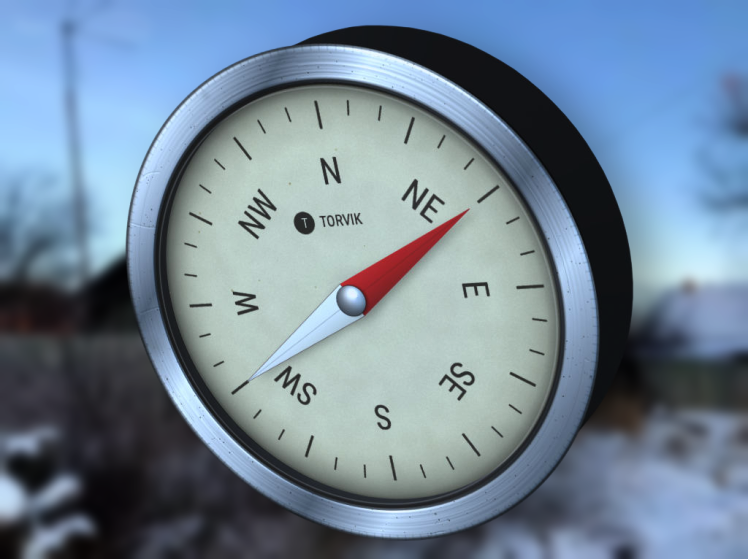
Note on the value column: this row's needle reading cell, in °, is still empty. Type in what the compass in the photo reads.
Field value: 60 °
